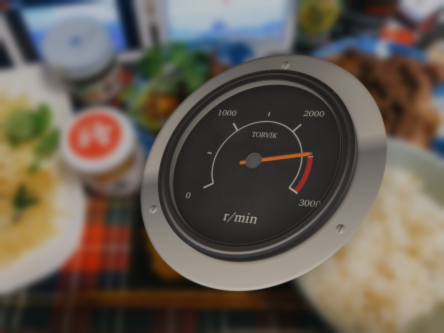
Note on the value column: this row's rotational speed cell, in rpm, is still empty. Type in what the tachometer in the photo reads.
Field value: 2500 rpm
